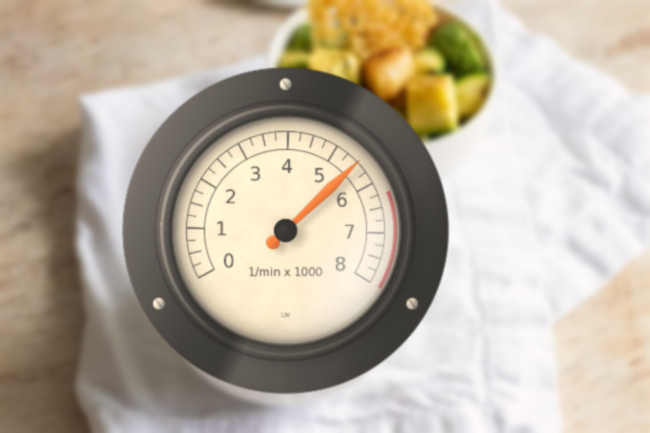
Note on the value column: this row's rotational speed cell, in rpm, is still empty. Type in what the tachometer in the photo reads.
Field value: 5500 rpm
